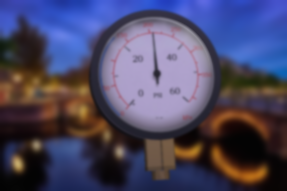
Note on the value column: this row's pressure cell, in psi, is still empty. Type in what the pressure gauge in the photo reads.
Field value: 30 psi
